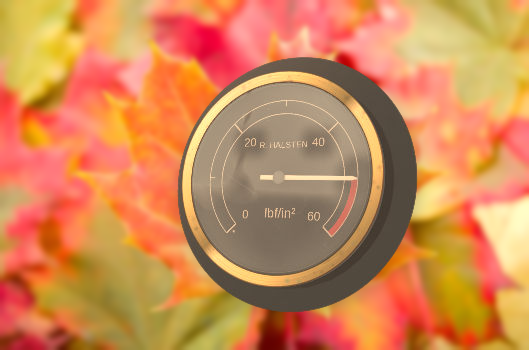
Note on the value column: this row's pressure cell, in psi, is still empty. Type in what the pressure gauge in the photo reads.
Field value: 50 psi
